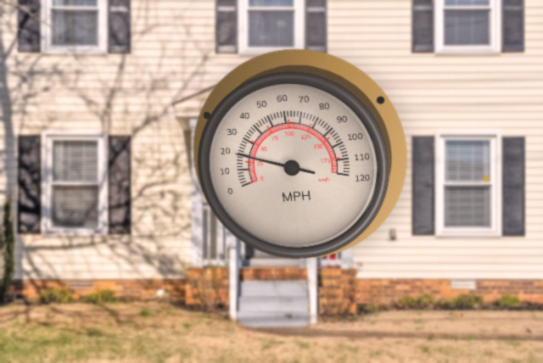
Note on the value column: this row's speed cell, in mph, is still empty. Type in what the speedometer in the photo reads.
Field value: 20 mph
